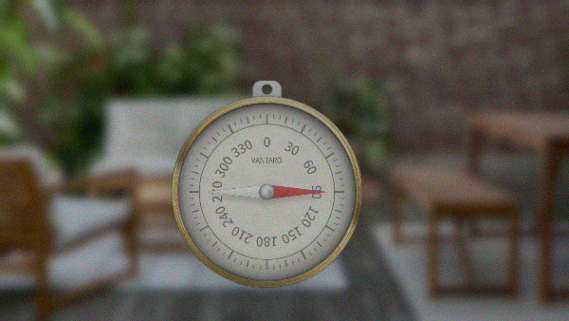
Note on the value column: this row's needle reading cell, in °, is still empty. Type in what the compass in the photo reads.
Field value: 90 °
